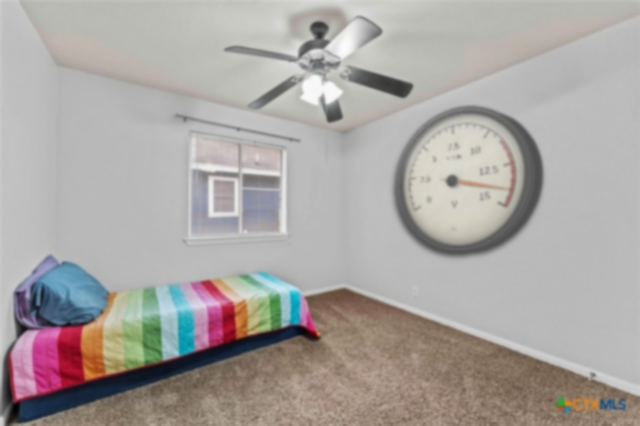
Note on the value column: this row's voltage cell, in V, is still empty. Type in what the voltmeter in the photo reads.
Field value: 14 V
